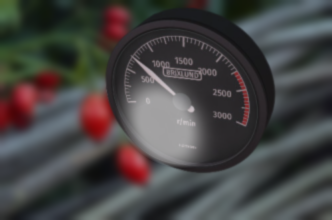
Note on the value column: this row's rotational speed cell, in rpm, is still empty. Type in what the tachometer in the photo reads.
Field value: 750 rpm
